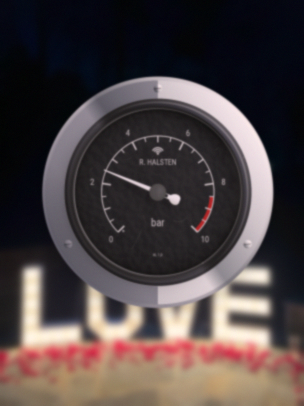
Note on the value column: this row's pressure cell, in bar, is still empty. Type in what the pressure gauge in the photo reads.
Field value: 2.5 bar
